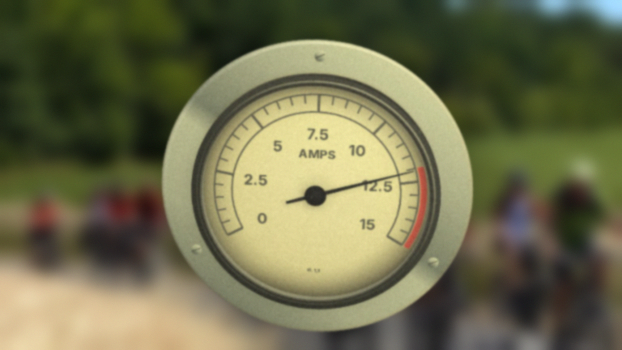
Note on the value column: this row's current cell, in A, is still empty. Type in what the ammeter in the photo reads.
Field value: 12 A
